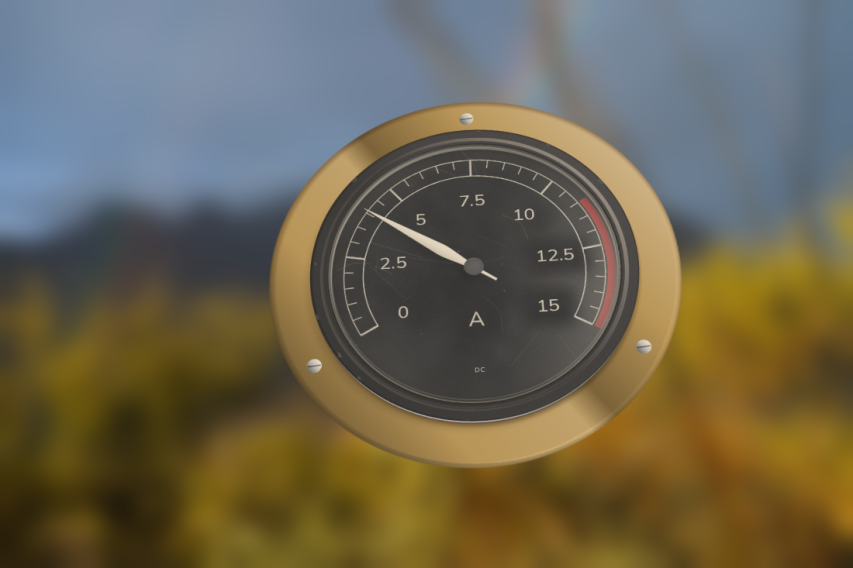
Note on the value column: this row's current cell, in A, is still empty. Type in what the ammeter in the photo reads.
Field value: 4 A
